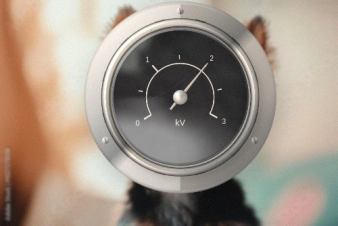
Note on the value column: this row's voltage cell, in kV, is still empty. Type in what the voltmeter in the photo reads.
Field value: 2 kV
